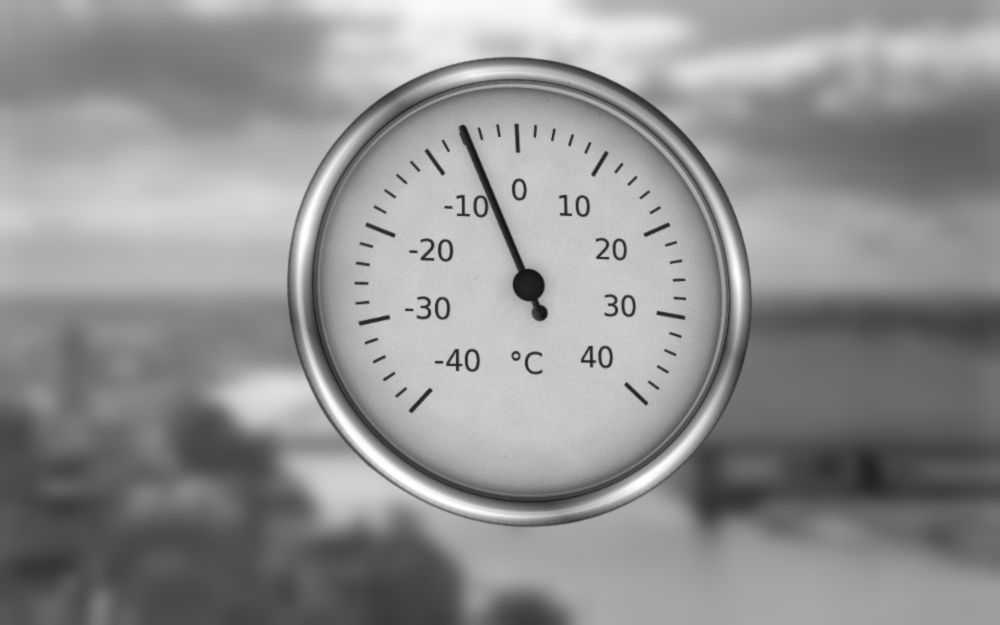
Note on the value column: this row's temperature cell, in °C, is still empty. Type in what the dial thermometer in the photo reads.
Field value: -6 °C
